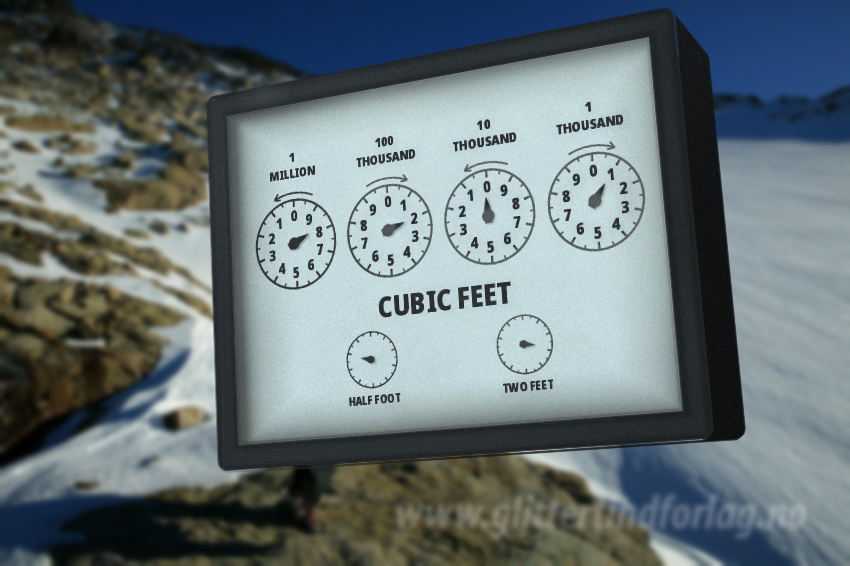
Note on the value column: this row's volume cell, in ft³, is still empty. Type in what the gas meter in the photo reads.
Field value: 820100 ft³
